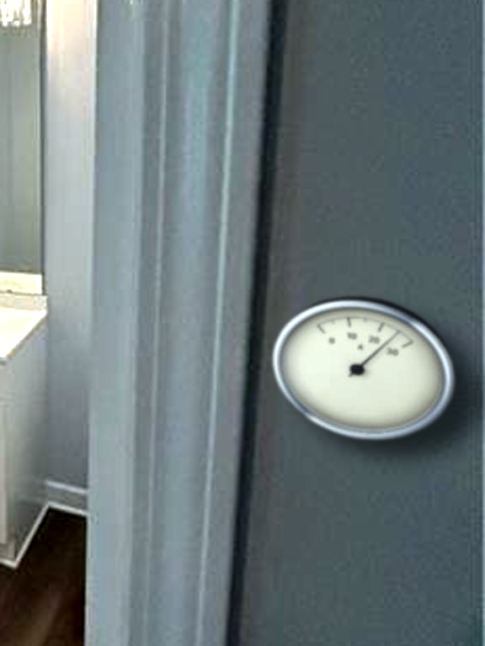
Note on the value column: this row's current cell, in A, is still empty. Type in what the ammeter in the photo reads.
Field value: 25 A
